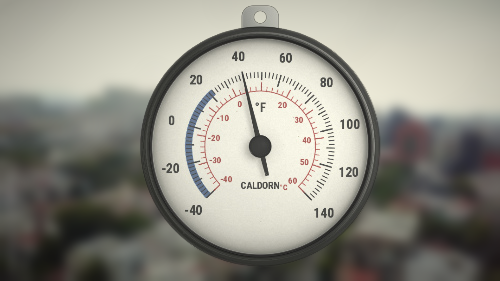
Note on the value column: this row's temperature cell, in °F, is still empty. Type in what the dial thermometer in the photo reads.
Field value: 40 °F
